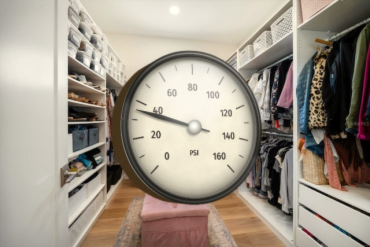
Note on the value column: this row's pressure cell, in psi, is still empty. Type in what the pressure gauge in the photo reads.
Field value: 35 psi
